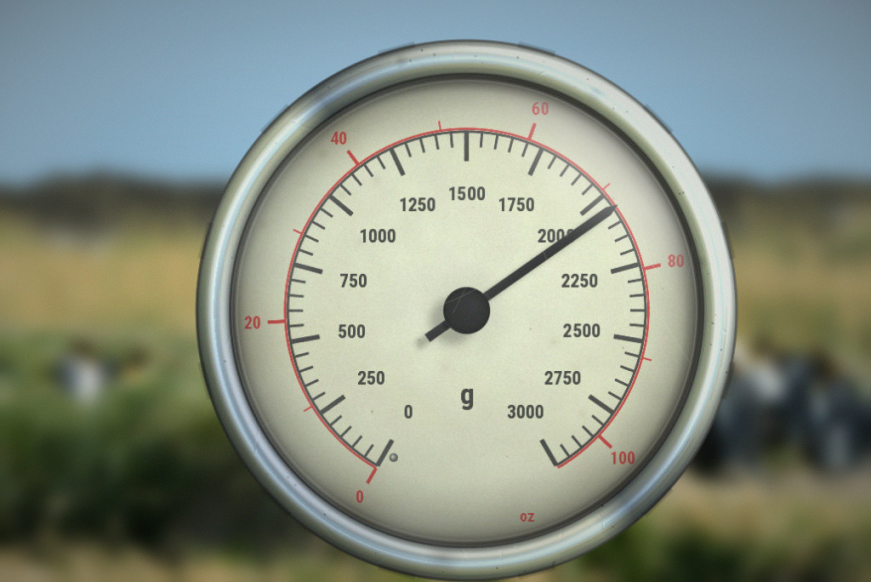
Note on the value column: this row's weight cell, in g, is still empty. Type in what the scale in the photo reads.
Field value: 2050 g
